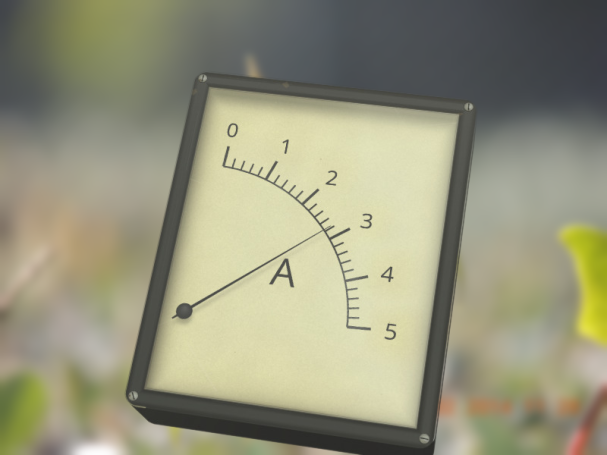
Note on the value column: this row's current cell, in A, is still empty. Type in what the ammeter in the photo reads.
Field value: 2.8 A
